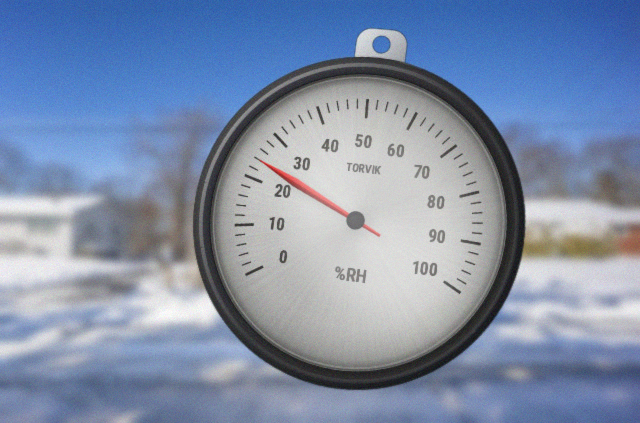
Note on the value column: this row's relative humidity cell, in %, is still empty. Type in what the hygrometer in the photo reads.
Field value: 24 %
